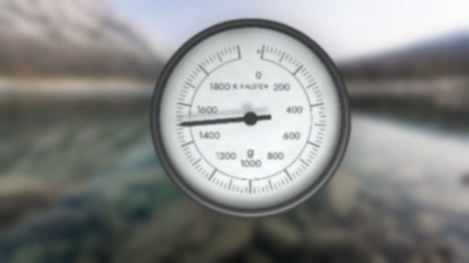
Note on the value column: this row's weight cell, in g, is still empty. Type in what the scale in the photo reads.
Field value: 1500 g
